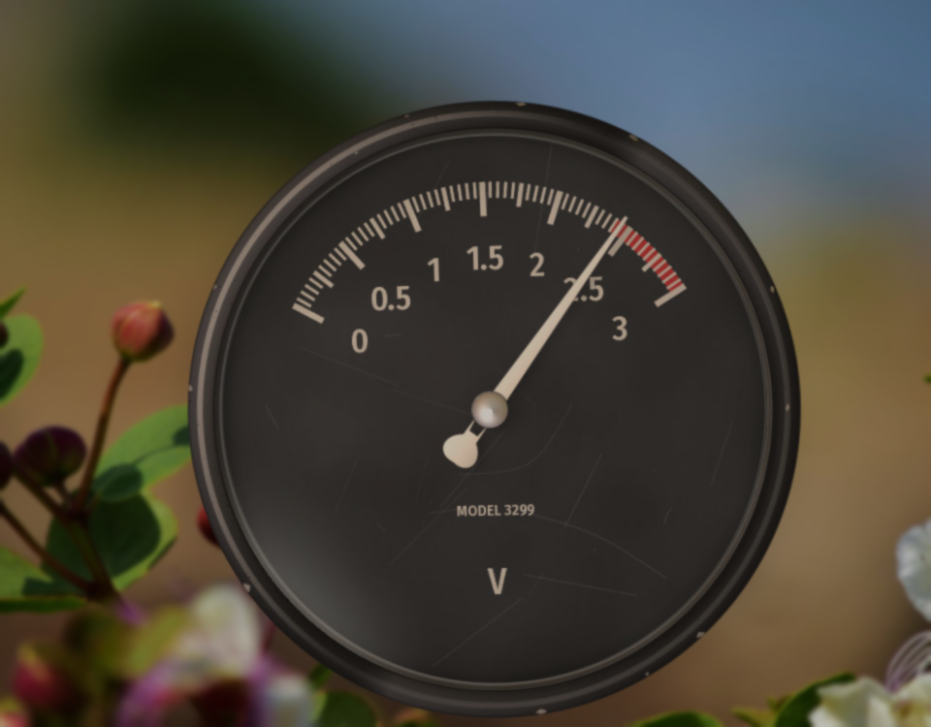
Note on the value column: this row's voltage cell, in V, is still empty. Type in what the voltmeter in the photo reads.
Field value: 2.45 V
